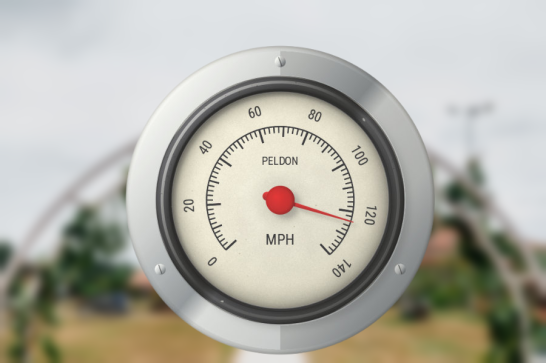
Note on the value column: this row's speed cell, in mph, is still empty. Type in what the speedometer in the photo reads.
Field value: 124 mph
